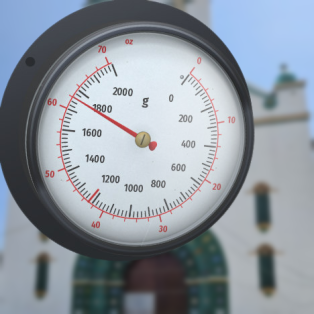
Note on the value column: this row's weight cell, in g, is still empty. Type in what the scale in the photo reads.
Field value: 1760 g
